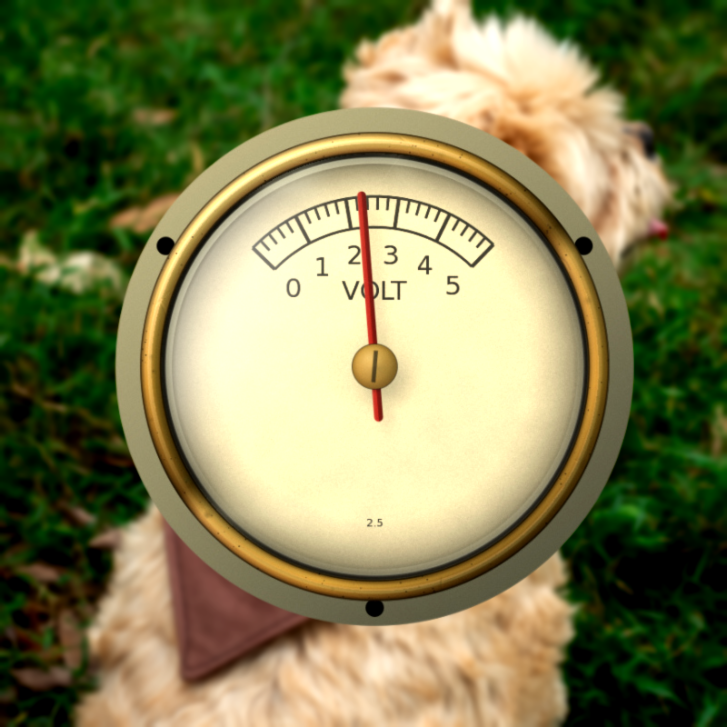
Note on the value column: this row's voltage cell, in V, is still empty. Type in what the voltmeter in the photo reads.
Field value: 2.3 V
